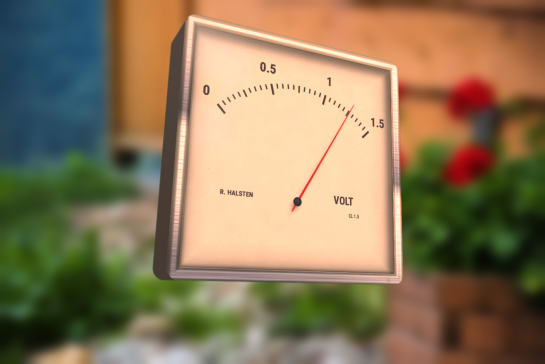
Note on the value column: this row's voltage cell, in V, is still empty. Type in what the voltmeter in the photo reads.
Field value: 1.25 V
